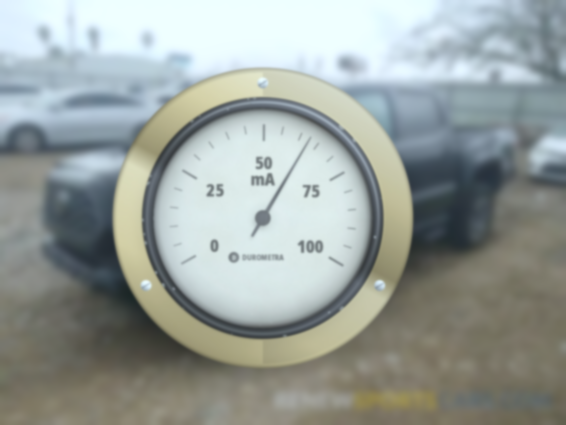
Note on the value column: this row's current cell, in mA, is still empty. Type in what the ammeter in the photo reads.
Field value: 62.5 mA
